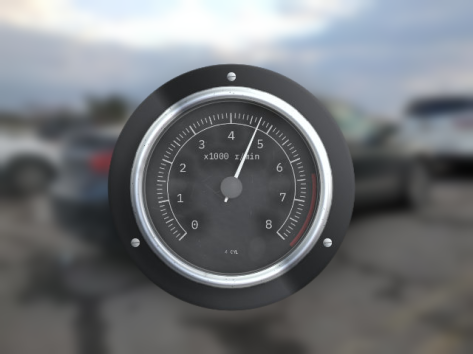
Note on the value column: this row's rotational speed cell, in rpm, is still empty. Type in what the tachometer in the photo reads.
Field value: 4700 rpm
